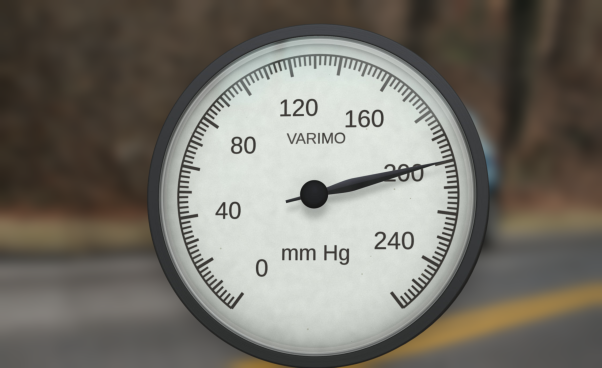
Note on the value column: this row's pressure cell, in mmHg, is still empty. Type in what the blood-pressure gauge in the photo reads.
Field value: 200 mmHg
